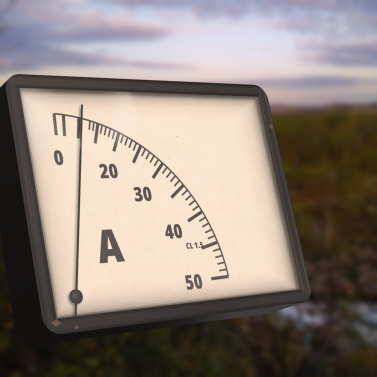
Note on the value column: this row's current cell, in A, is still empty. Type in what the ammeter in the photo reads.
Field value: 10 A
